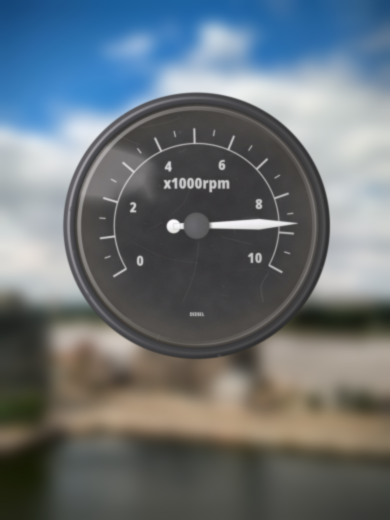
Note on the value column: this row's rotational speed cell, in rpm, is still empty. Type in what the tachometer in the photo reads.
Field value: 8750 rpm
